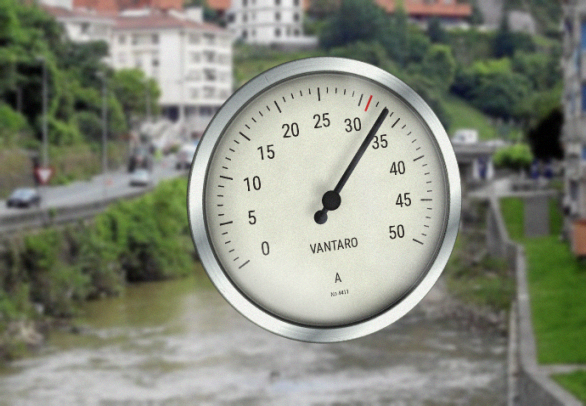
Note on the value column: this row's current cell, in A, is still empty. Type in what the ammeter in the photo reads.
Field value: 33 A
